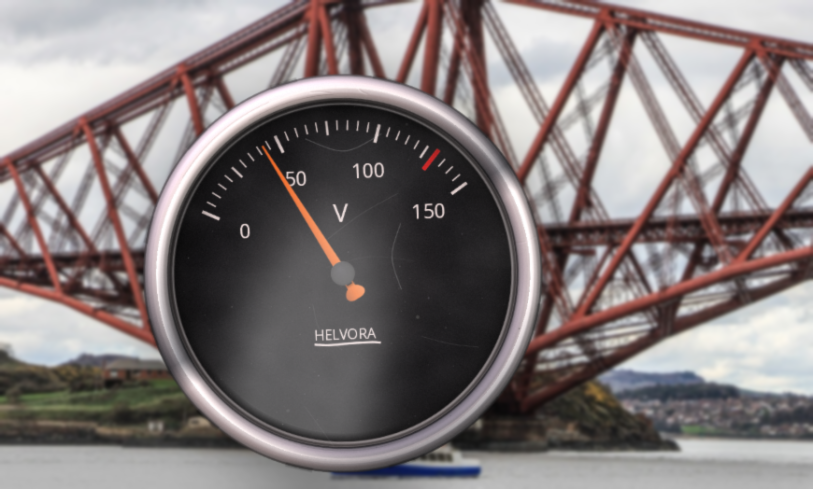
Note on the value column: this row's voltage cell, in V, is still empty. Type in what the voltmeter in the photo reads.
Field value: 42.5 V
